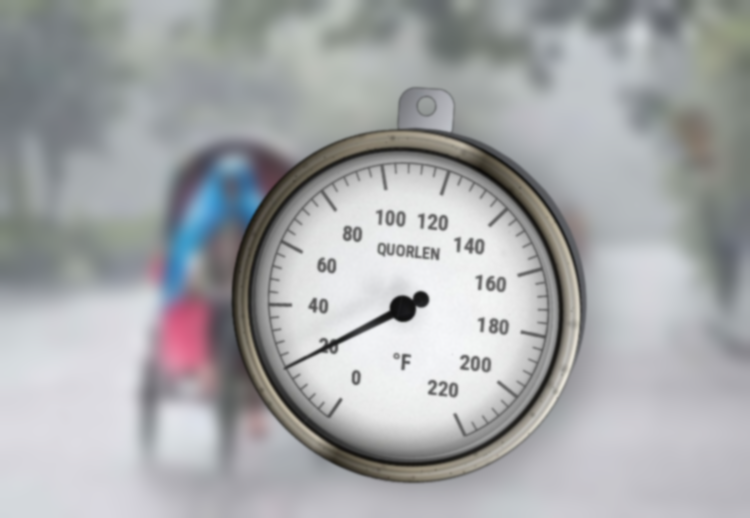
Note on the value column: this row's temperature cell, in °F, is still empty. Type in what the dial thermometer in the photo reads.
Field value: 20 °F
